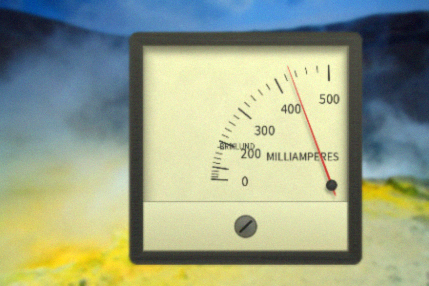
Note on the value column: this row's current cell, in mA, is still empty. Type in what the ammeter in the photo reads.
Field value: 430 mA
